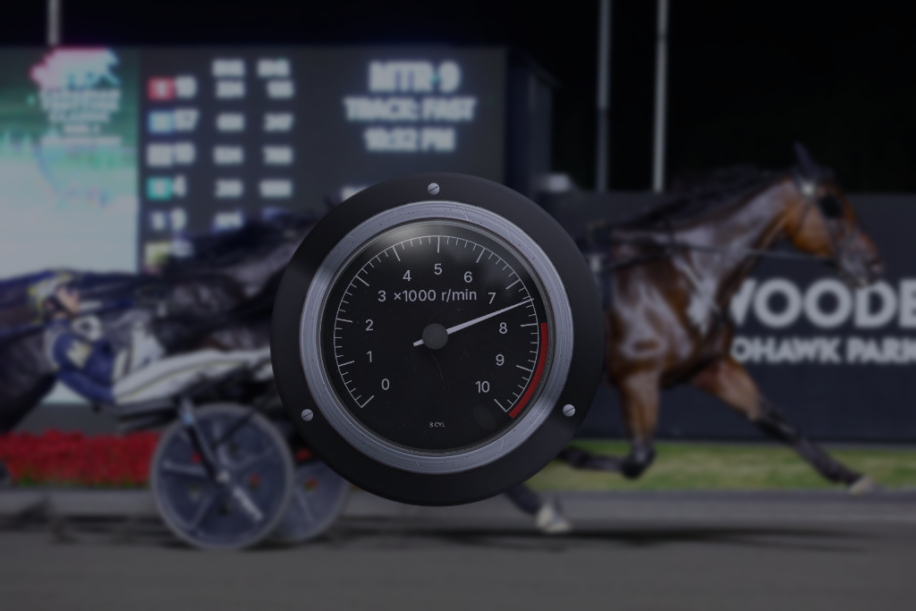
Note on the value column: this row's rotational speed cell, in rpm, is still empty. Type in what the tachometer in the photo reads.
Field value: 7500 rpm
